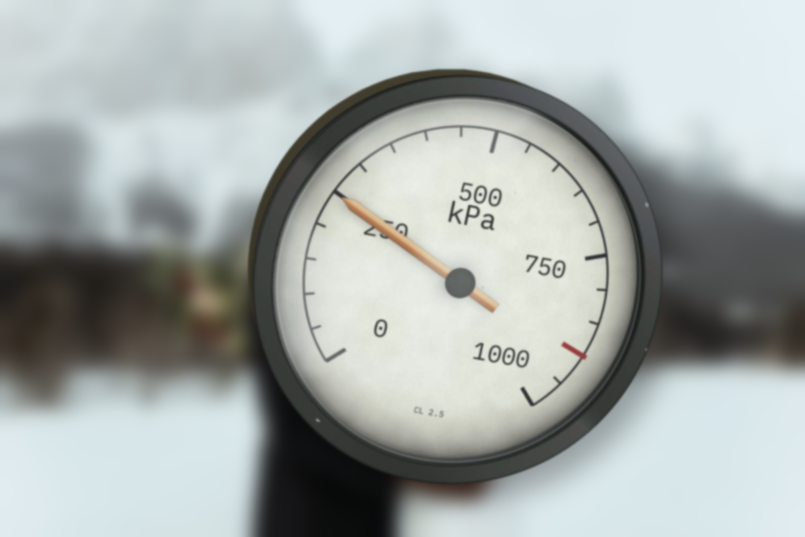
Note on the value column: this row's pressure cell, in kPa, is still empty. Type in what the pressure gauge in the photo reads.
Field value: 250 kPa
